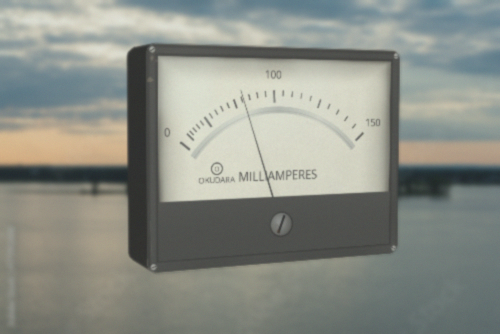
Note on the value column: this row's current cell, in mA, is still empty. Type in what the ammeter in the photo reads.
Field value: 80 mA
